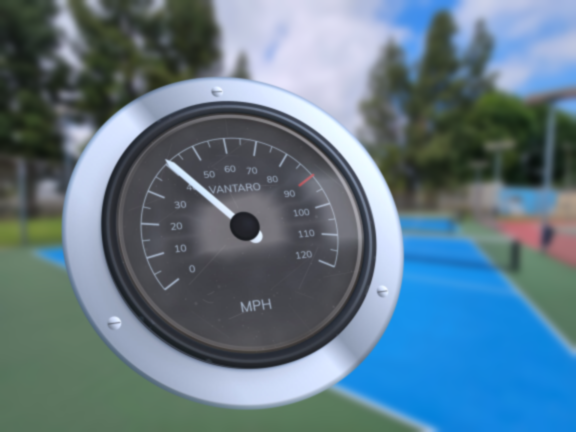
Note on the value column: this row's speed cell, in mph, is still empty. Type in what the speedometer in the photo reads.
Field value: 40 mph
